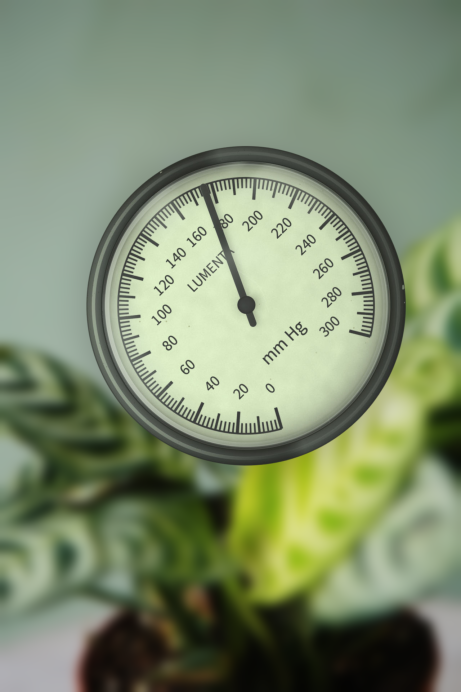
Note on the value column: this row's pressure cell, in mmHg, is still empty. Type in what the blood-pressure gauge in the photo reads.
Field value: 176 mmHg
